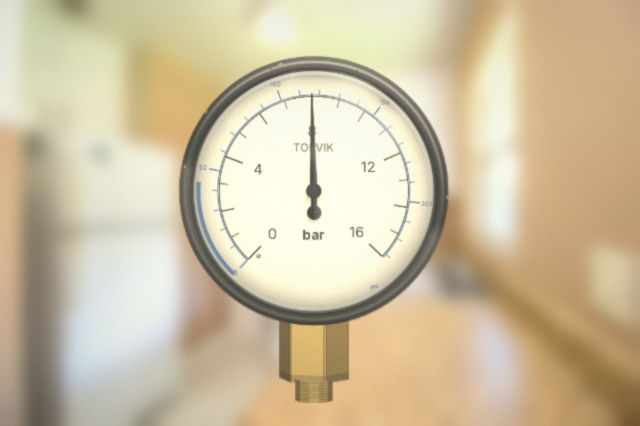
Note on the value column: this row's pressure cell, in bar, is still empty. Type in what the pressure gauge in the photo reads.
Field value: 8 bar
